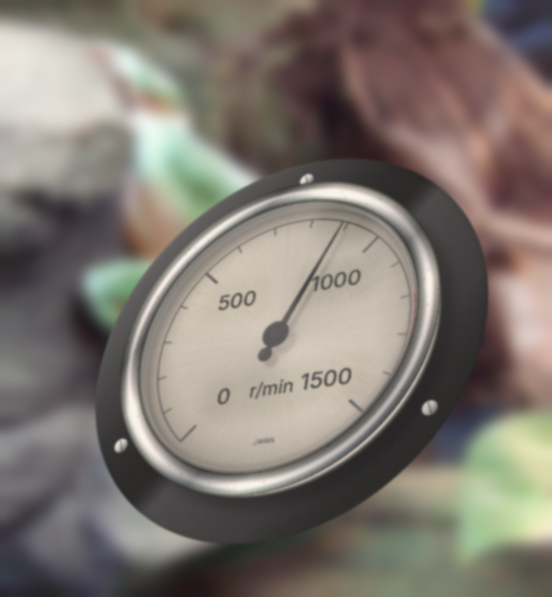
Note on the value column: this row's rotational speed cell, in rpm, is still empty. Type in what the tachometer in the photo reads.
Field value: 900 rpm
